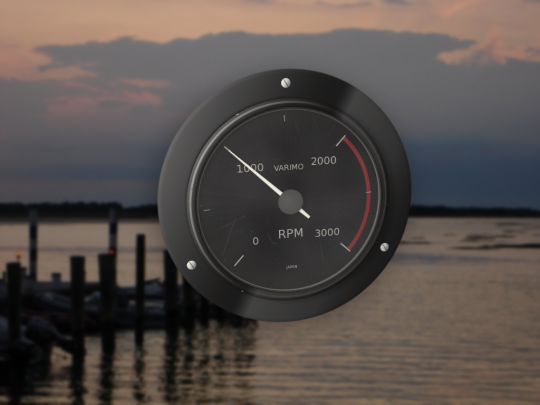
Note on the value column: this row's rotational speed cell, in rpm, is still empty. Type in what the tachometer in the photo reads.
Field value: 1000 rpm
